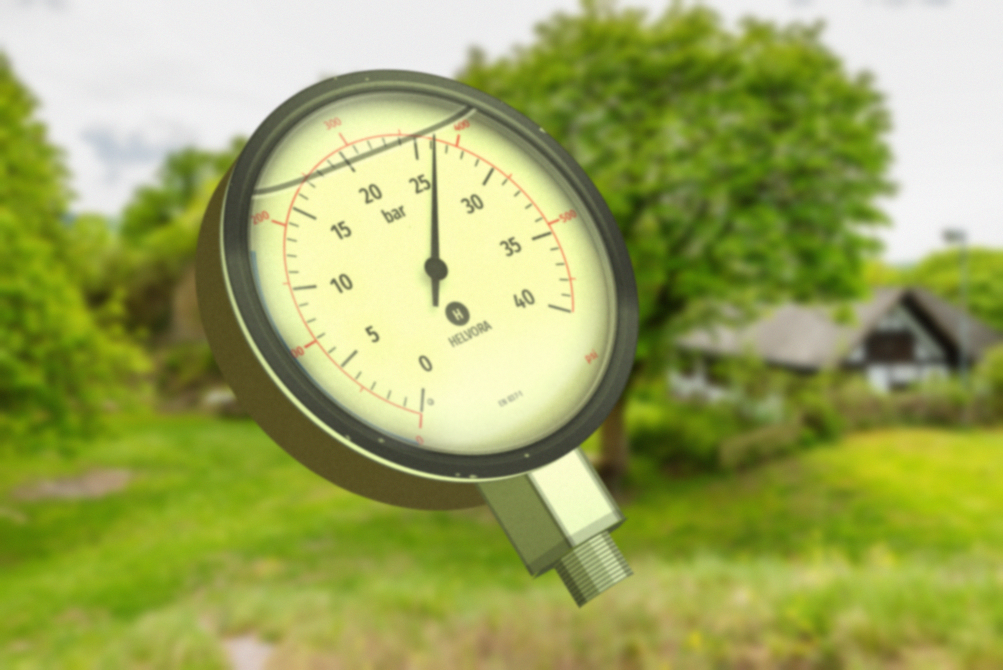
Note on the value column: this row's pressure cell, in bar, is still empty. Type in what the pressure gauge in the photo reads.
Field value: 26 bar
